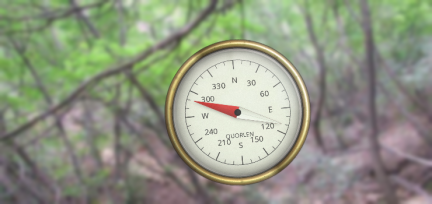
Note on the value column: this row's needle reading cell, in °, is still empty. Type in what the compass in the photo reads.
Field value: 290 °
